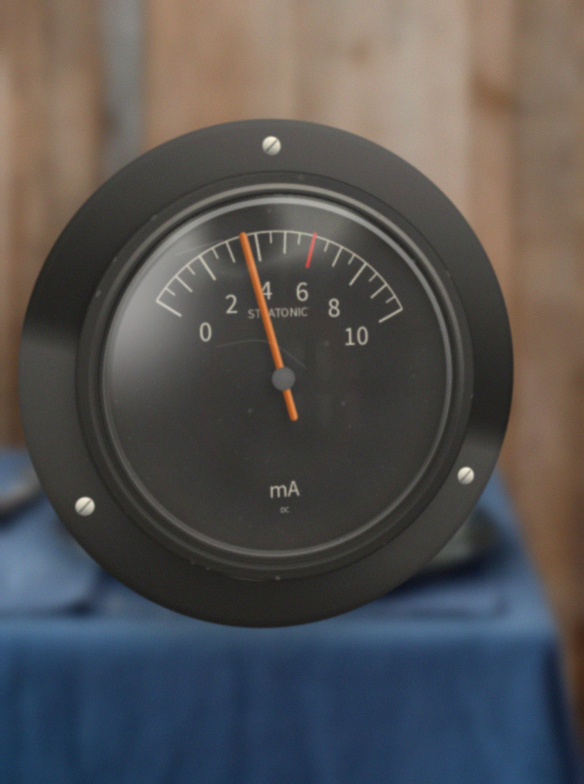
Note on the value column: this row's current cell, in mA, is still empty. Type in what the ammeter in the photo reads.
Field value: 3.5 mA
